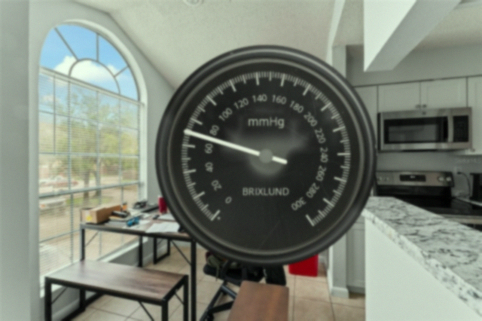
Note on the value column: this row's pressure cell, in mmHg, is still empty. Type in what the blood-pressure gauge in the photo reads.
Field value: 70 mmHg
